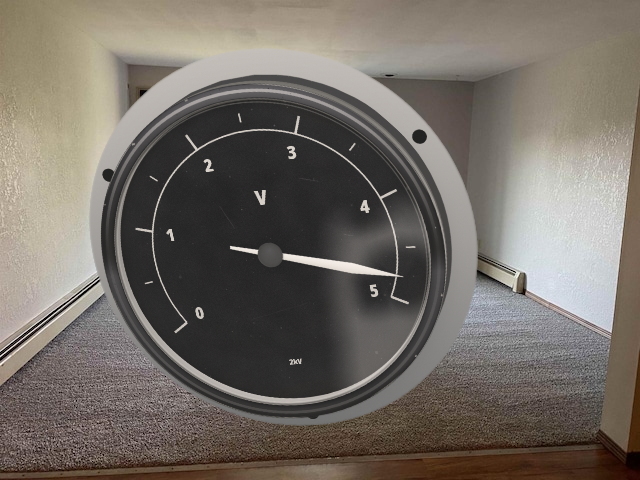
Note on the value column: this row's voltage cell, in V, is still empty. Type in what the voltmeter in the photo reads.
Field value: 4.75 V
